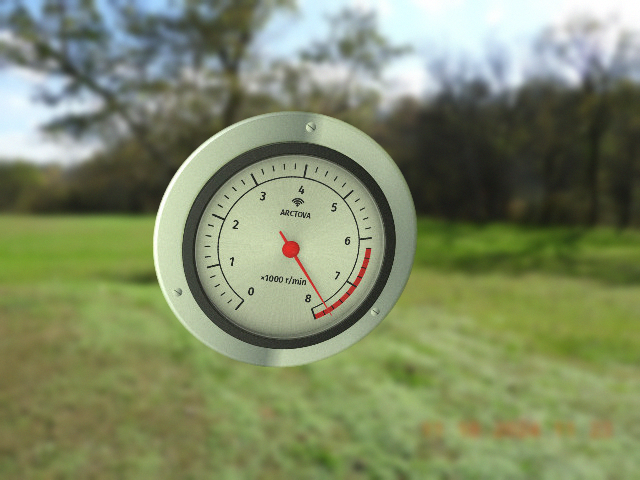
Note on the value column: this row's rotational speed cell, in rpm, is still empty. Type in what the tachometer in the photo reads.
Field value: 7700 rpm
